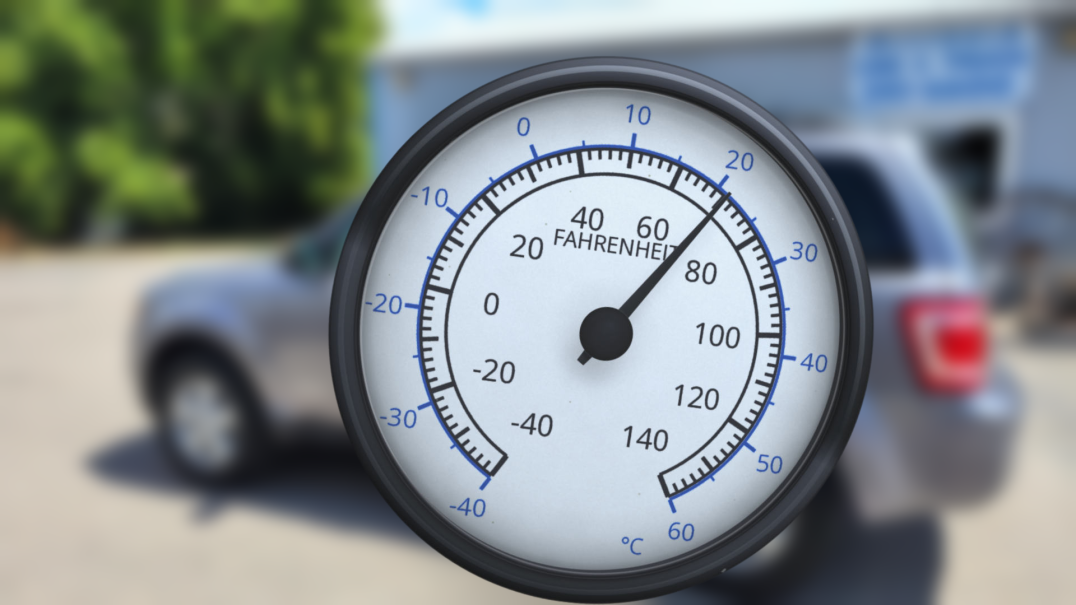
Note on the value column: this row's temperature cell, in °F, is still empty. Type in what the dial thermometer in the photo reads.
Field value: 70 °F
